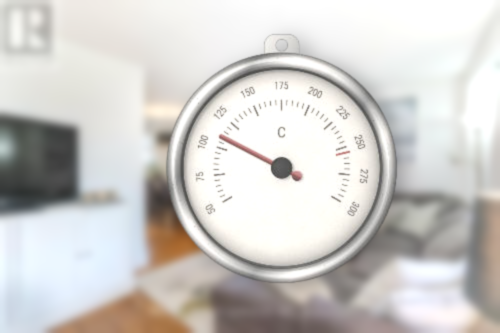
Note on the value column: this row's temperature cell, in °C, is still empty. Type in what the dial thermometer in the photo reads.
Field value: 110 °C
